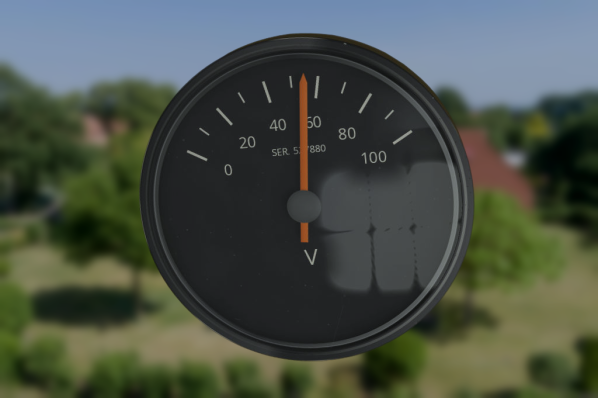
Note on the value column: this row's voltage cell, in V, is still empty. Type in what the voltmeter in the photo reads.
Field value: 55 V
